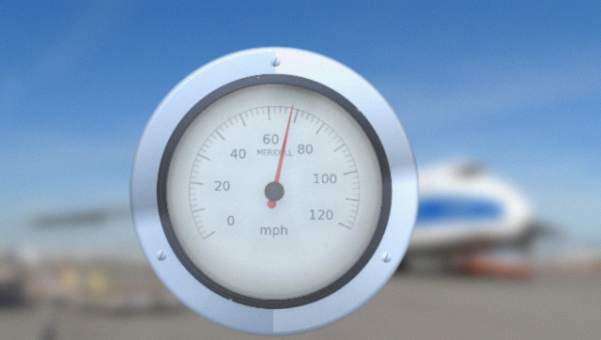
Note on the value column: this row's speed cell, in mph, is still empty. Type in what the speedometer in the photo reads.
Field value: 68 mph
